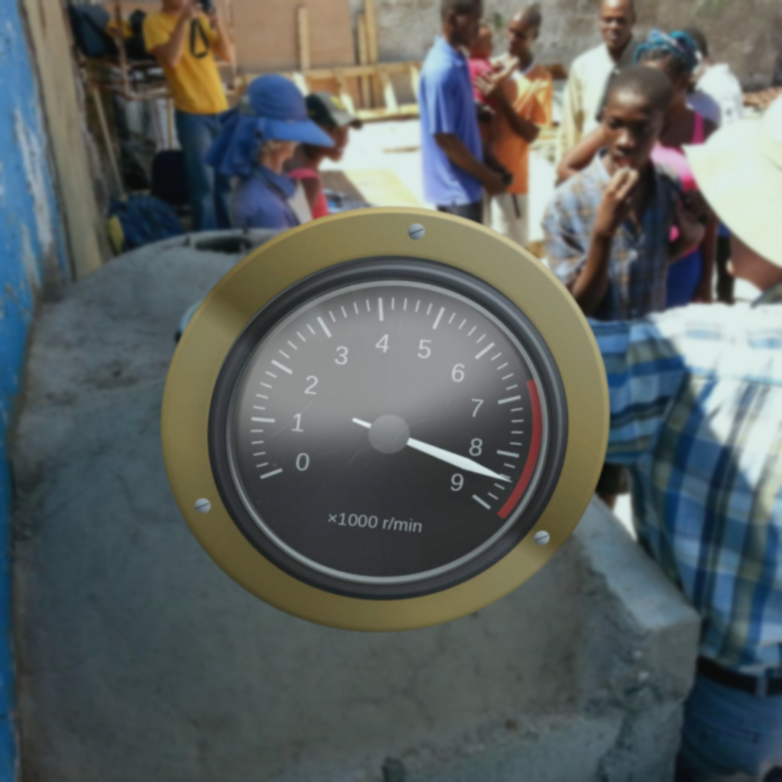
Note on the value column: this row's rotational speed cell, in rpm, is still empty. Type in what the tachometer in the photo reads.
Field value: 8400 rpm
